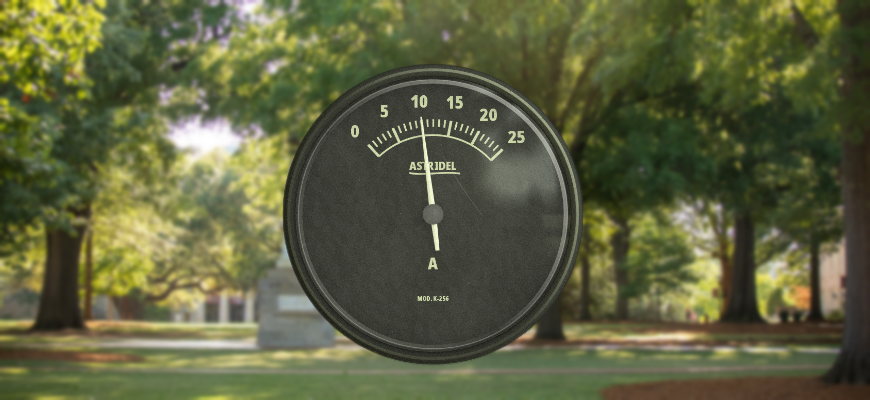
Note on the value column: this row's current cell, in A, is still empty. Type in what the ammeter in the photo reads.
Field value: 10 A
